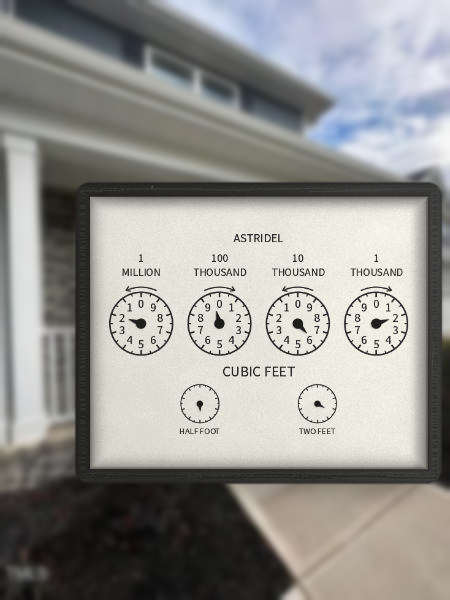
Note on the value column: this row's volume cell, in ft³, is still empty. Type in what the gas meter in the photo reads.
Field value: 196200 ft³
